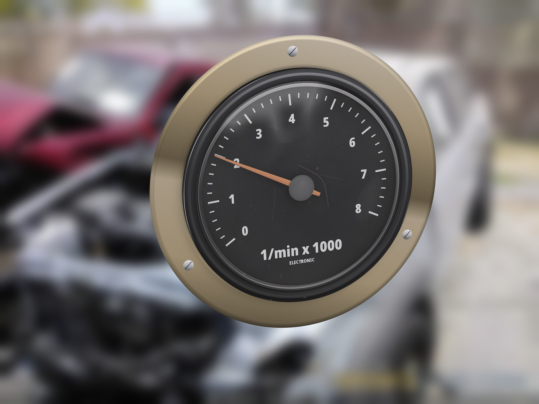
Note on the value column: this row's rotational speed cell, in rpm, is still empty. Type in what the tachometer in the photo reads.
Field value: 2000 rpm
